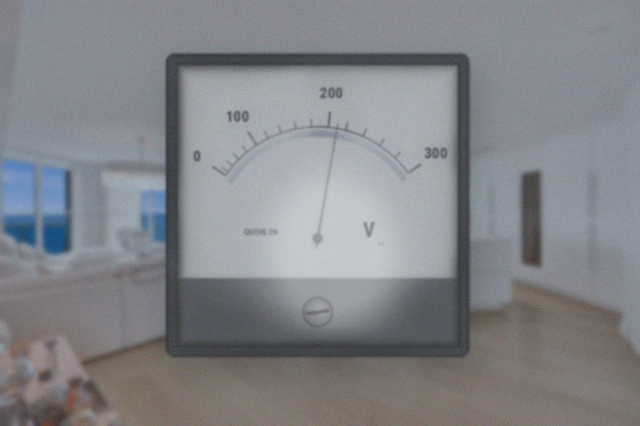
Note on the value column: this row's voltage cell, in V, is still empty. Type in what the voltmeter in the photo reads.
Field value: 210 V
